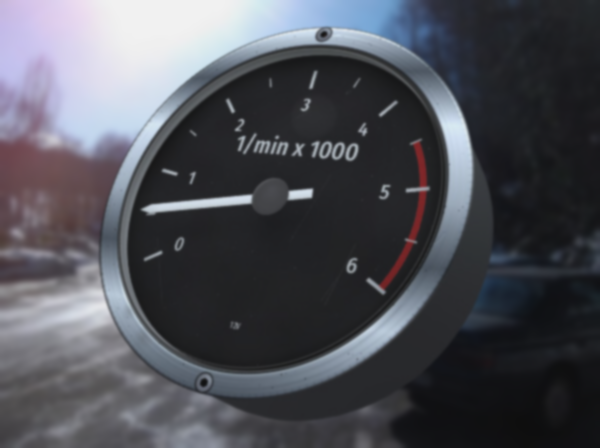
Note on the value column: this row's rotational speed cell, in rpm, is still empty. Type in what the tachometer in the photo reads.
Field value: 500 rpm
